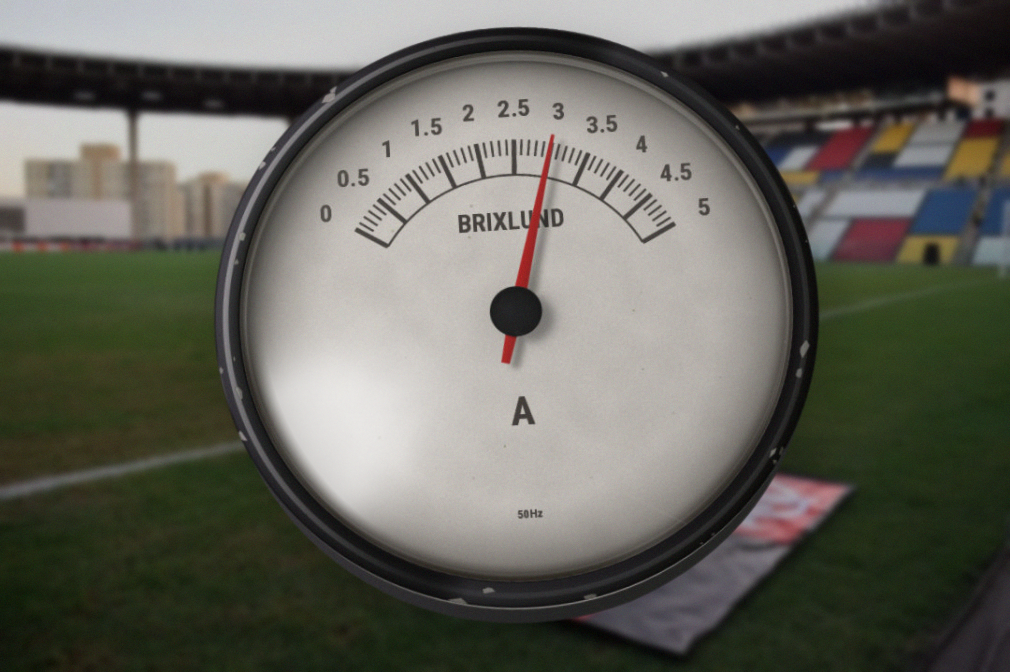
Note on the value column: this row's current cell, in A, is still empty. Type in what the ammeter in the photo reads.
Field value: 3 A
